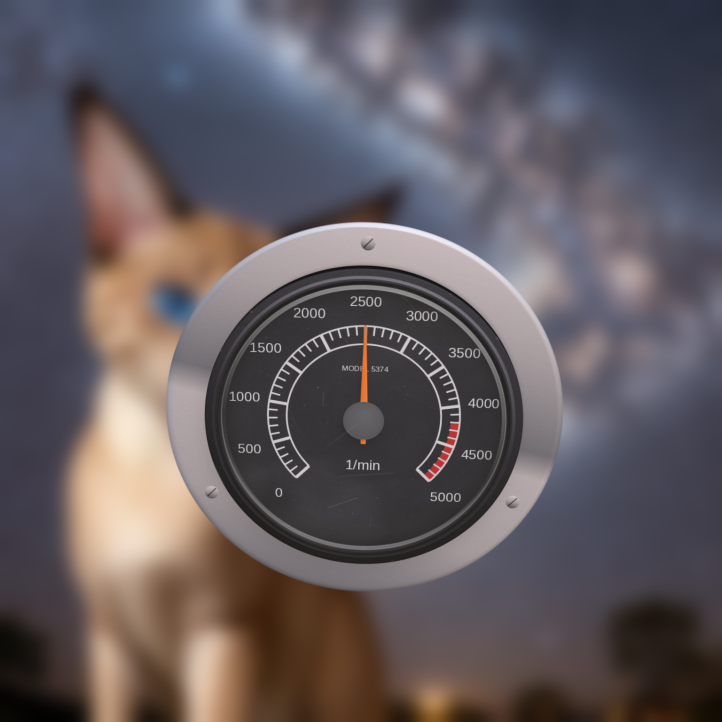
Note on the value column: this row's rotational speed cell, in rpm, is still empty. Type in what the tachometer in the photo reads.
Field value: 2500 rpm
